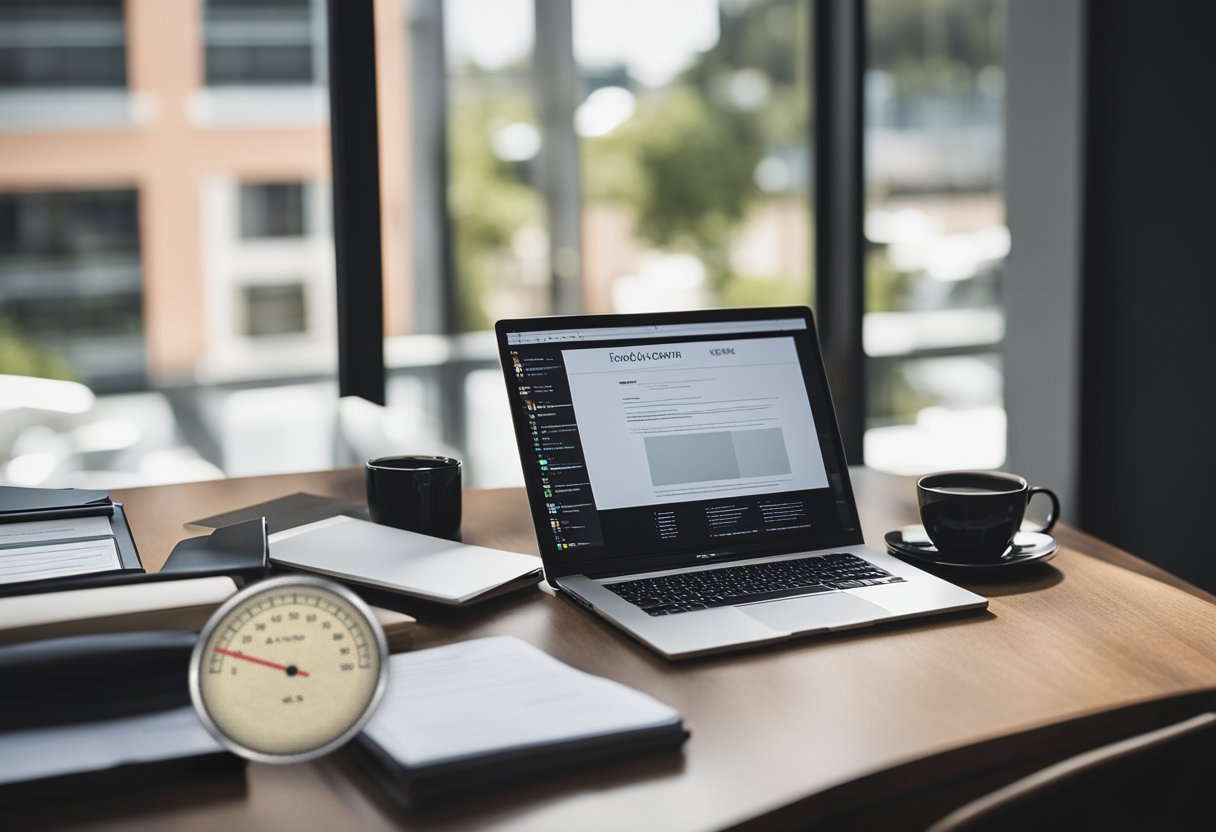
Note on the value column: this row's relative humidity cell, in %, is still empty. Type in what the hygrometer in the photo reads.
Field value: 10 %
